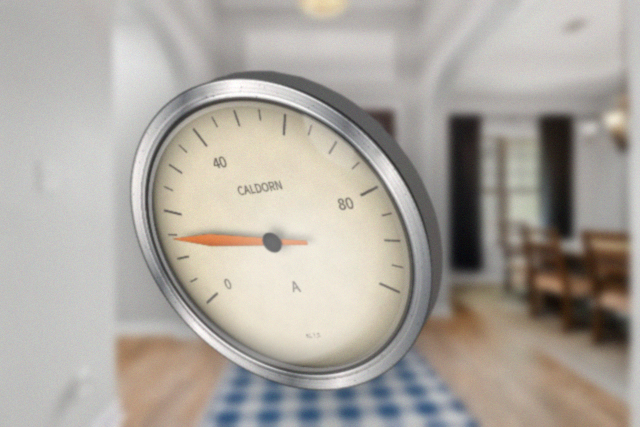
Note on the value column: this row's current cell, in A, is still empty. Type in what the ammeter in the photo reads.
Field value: 15 A
